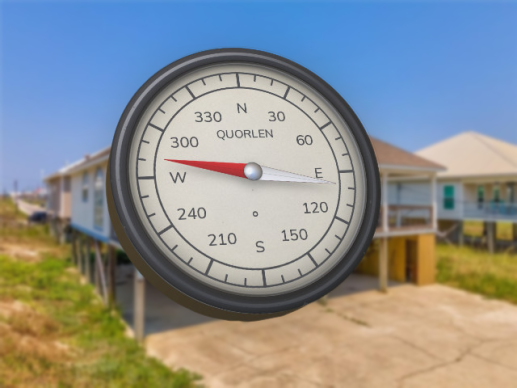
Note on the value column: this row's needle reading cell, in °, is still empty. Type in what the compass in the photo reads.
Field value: 280 °
